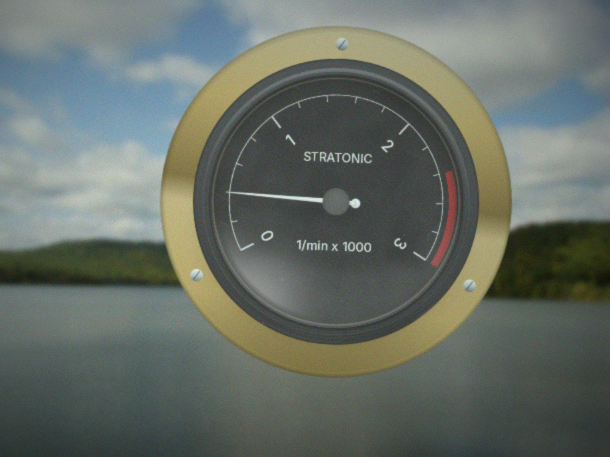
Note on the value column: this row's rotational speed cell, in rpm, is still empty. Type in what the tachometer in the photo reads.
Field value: 400 rpm
